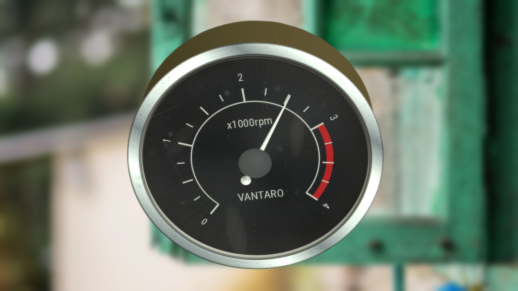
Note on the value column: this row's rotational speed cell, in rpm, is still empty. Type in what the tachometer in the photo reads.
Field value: 2500 rpm
